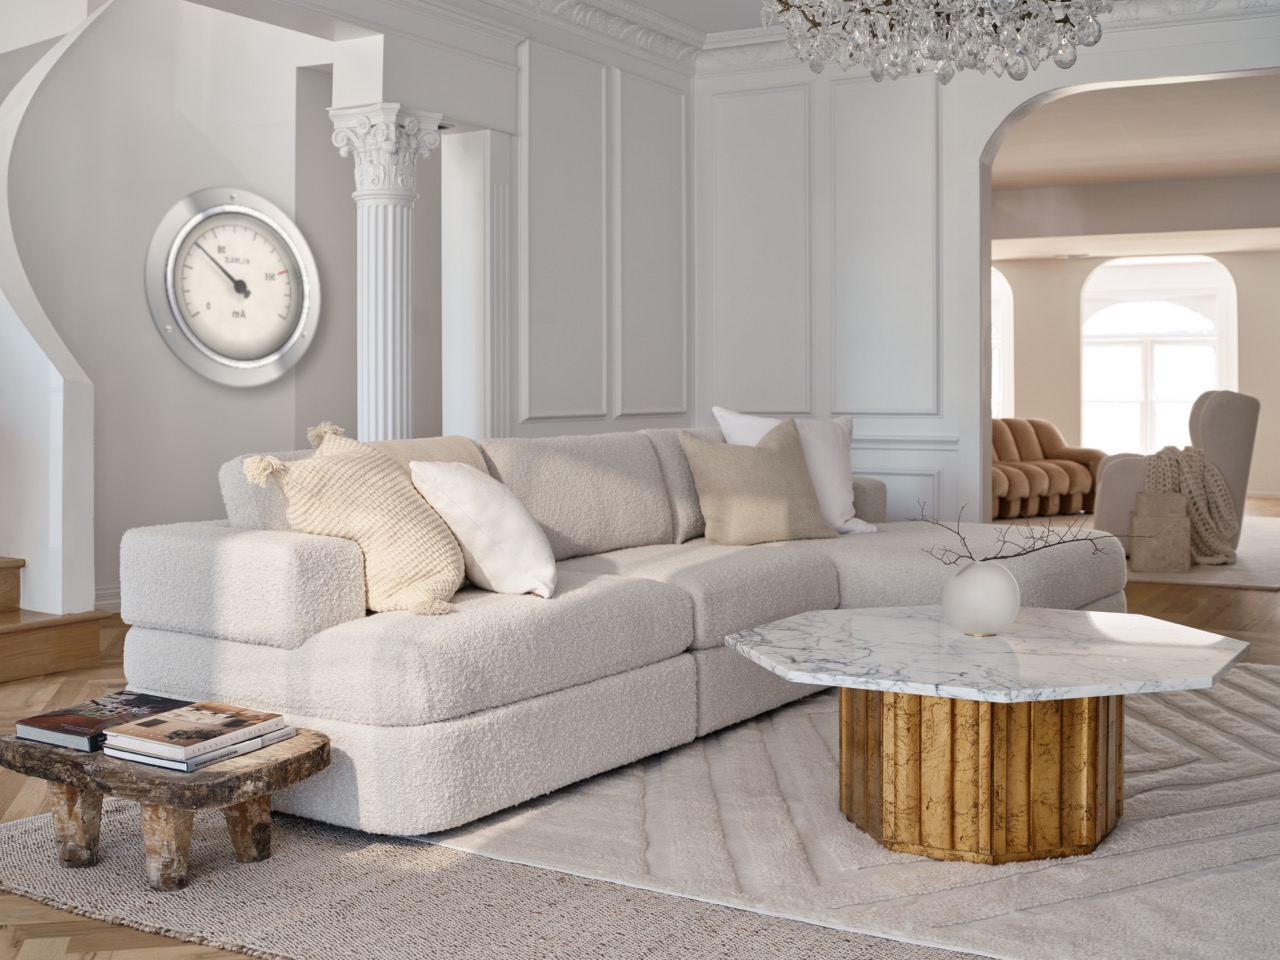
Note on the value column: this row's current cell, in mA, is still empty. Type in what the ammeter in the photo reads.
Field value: 60 mA
